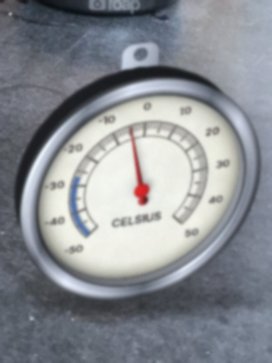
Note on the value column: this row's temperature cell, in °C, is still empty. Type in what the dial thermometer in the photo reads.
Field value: -5 °C
